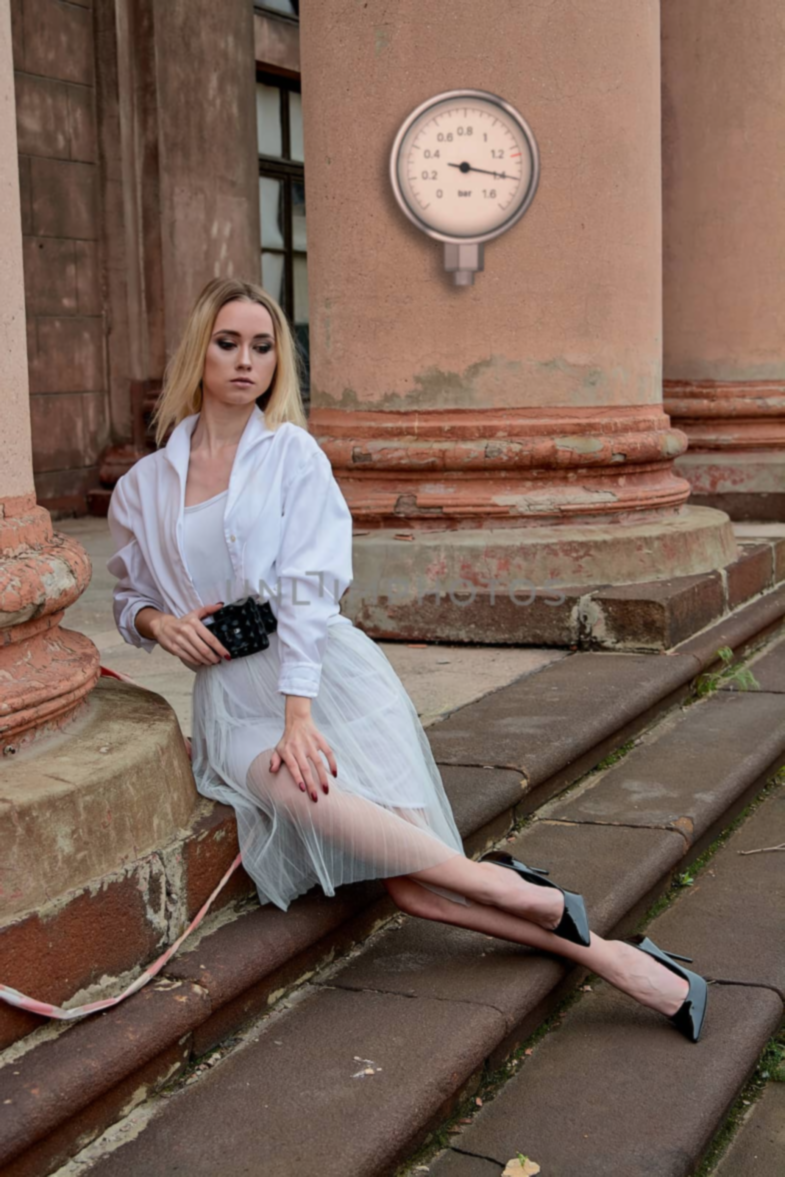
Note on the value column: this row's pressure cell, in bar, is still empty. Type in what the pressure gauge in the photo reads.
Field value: 1.4 bar
